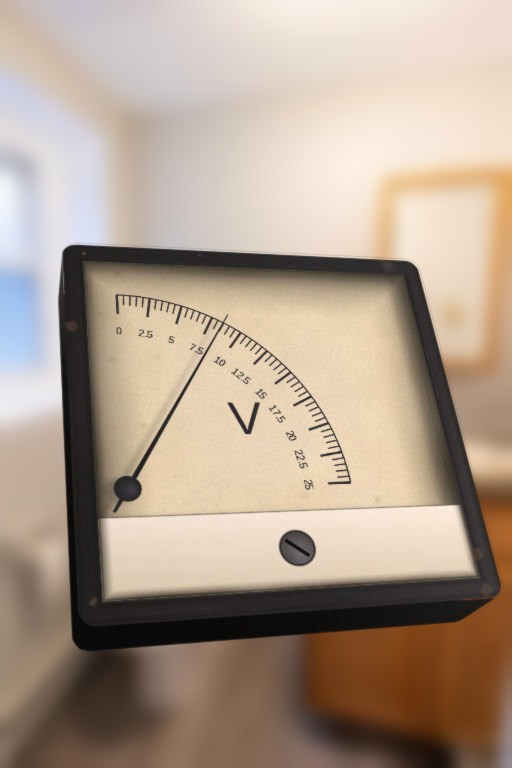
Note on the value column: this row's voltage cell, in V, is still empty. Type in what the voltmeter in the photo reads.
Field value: 8.5 V
